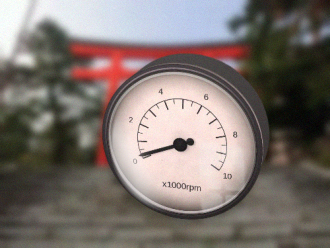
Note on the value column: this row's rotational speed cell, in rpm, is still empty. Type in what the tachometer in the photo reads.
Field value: 250 rpm
